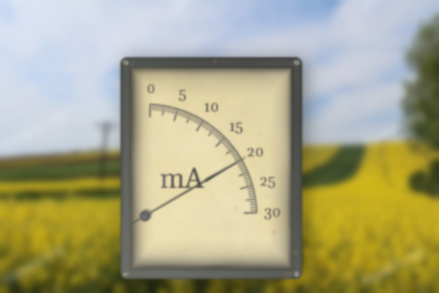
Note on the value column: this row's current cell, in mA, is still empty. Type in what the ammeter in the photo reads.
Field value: 20 mA
